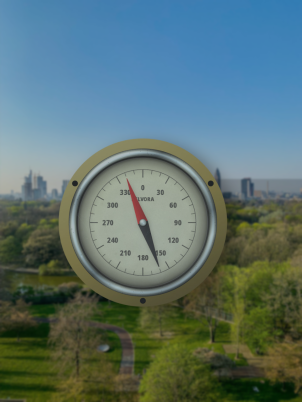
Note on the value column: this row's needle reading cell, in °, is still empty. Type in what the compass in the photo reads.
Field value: 340 °
